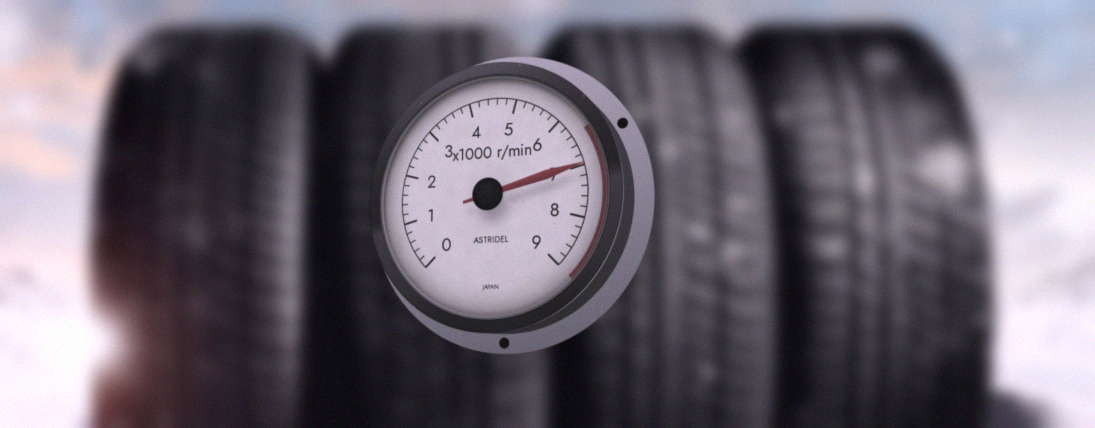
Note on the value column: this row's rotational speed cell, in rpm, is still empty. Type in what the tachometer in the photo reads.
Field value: 7000 rpm
